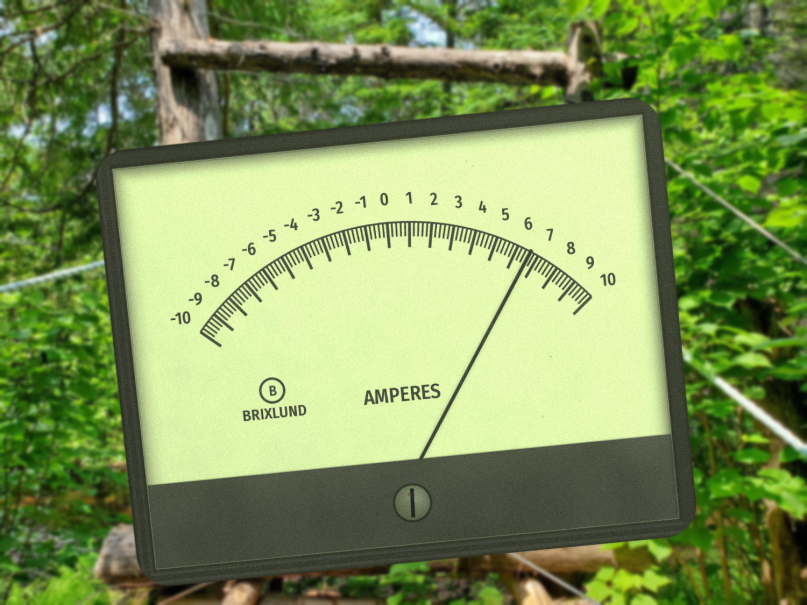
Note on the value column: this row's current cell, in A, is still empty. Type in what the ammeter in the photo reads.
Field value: 6.6 A
